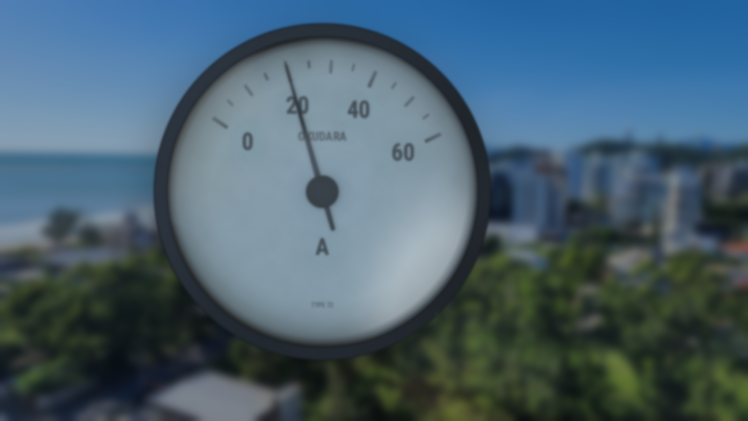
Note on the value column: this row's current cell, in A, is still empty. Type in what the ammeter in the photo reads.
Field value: 20 A
